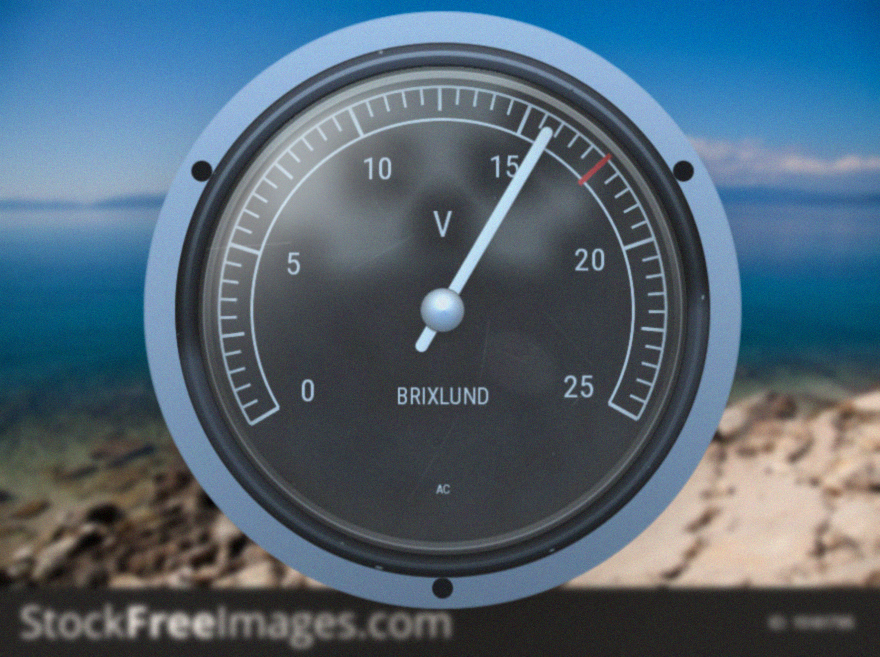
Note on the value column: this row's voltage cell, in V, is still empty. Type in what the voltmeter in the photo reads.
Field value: 15.75 V
